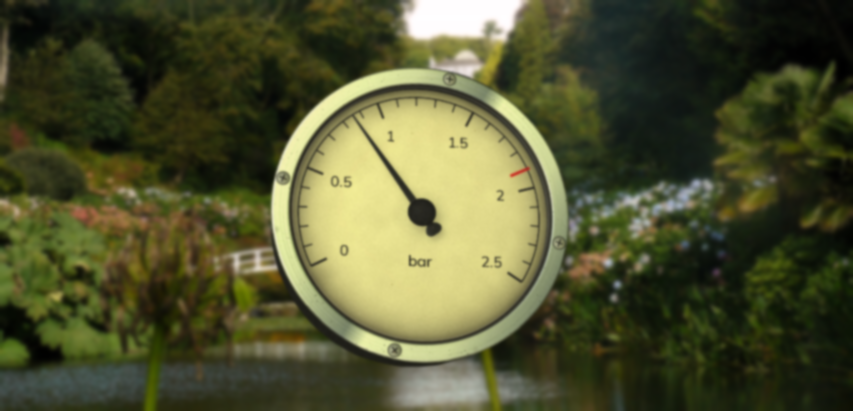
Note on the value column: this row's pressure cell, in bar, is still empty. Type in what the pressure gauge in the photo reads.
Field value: 0.85 bar
